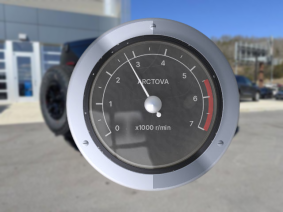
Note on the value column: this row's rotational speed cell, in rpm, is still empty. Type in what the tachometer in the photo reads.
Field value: 2750 rpm
